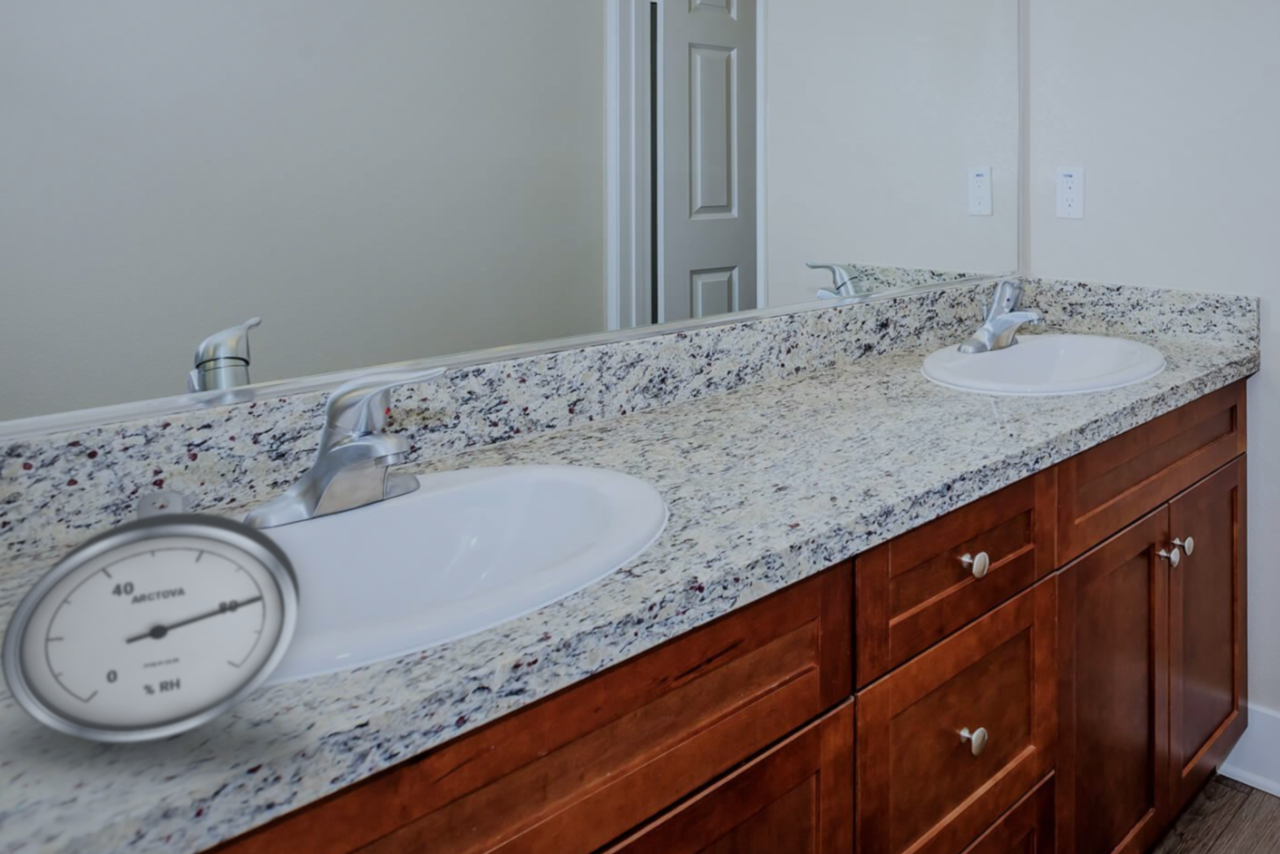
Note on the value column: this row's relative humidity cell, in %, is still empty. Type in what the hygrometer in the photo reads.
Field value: 80 %
